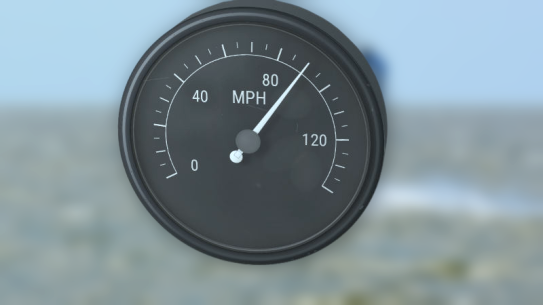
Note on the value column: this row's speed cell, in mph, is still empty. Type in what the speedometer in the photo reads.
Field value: 90 mph
